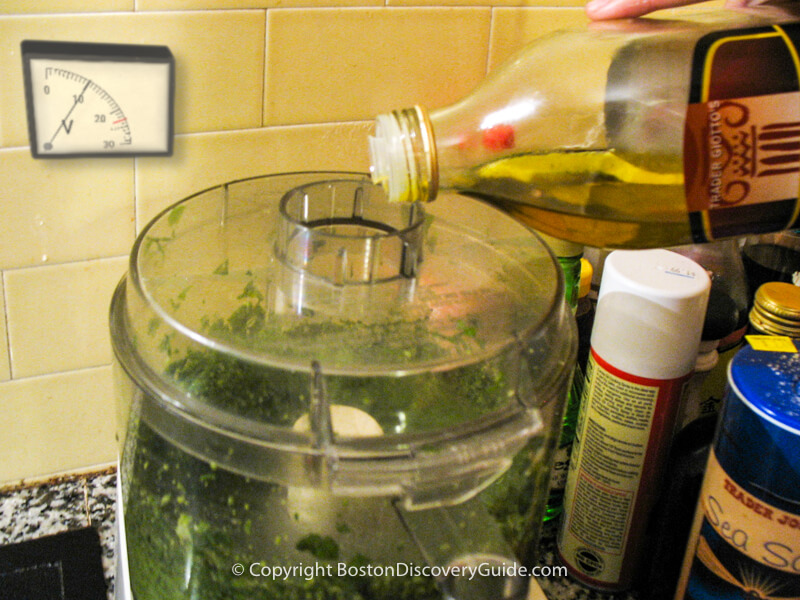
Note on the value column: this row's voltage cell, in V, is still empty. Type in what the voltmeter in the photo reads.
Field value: 10 V
